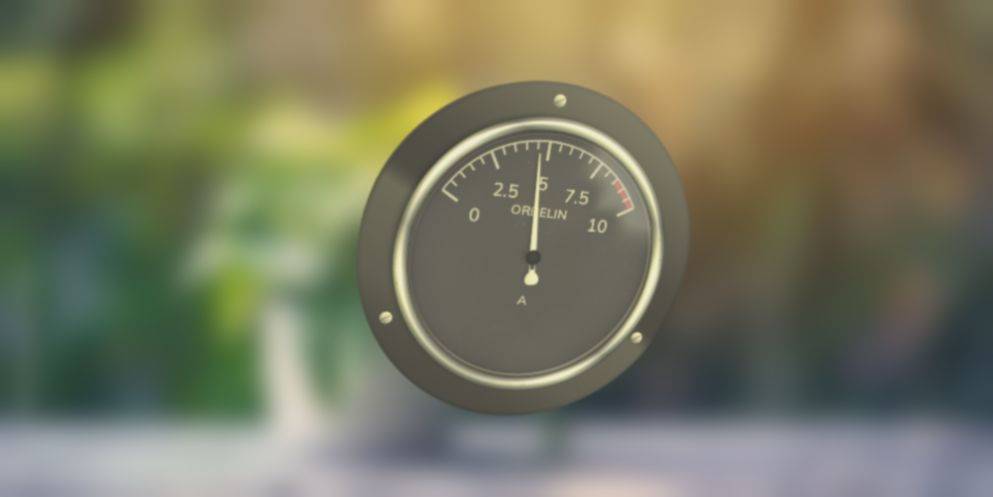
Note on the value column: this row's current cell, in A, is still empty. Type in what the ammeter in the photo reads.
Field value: 4.5 A
